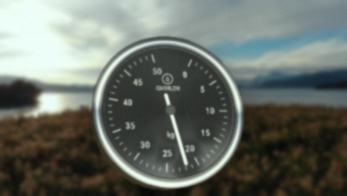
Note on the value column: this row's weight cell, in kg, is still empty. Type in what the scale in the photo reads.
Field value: 22 kg
